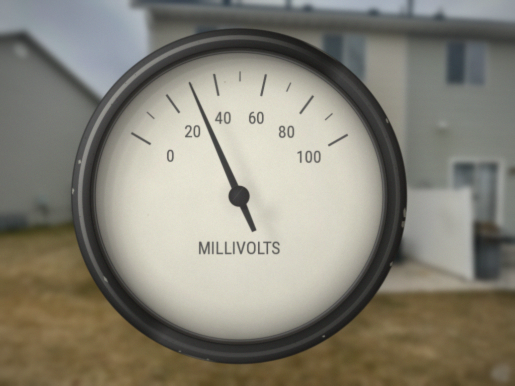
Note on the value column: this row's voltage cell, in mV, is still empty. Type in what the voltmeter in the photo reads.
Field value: 30 mV
